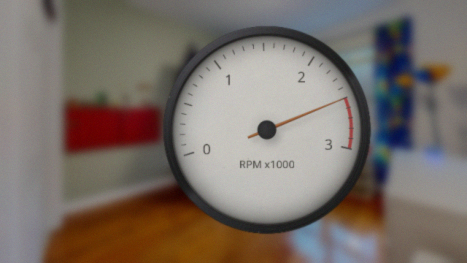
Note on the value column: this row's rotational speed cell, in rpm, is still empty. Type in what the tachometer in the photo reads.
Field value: 2500 rpm
